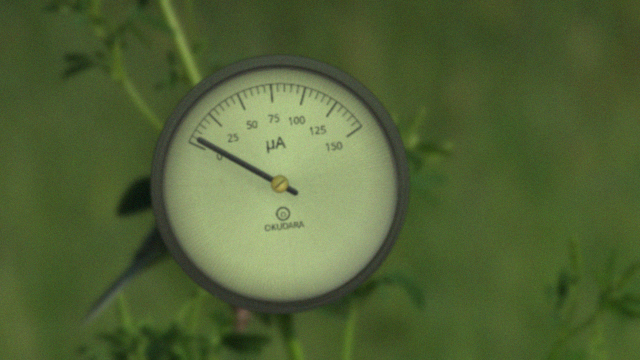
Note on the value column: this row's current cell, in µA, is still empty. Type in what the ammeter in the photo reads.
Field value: 5 µA
